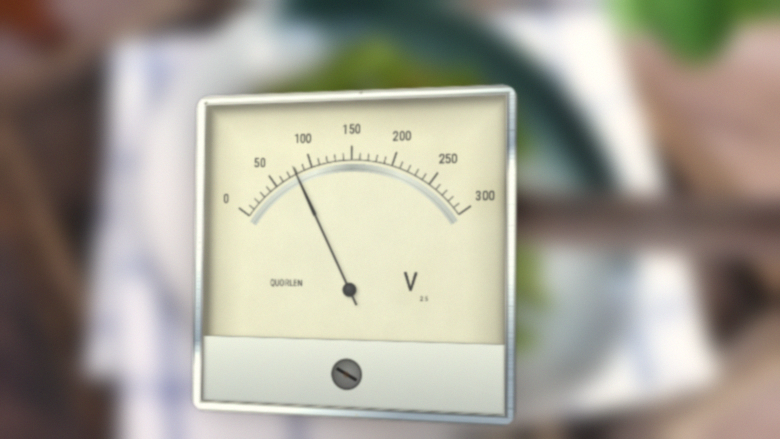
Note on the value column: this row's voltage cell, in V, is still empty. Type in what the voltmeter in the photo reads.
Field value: 80 V
